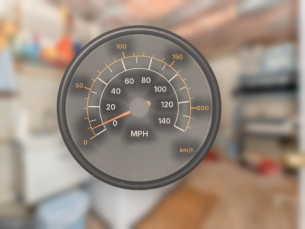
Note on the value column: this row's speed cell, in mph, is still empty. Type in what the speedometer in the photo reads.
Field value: 5 mph
